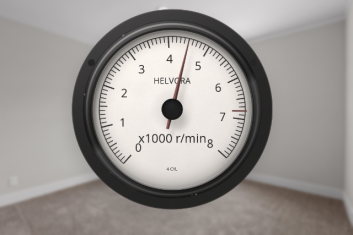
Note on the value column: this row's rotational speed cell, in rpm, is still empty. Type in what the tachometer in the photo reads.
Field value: 4500 rpm
